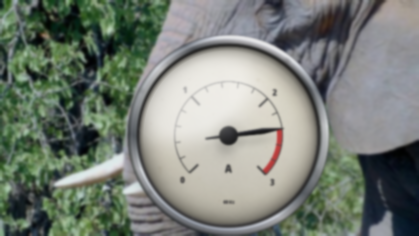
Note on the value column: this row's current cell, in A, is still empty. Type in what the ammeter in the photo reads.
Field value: 2.4 A
